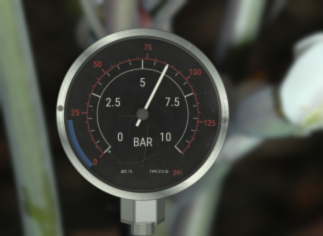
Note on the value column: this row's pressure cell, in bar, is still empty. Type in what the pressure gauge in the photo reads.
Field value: 6 bar
